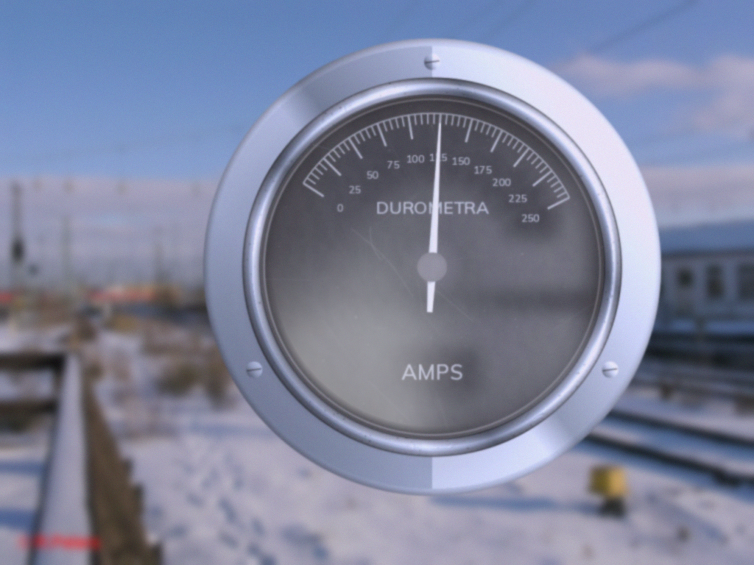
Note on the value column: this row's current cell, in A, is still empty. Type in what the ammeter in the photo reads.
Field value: 125 A
